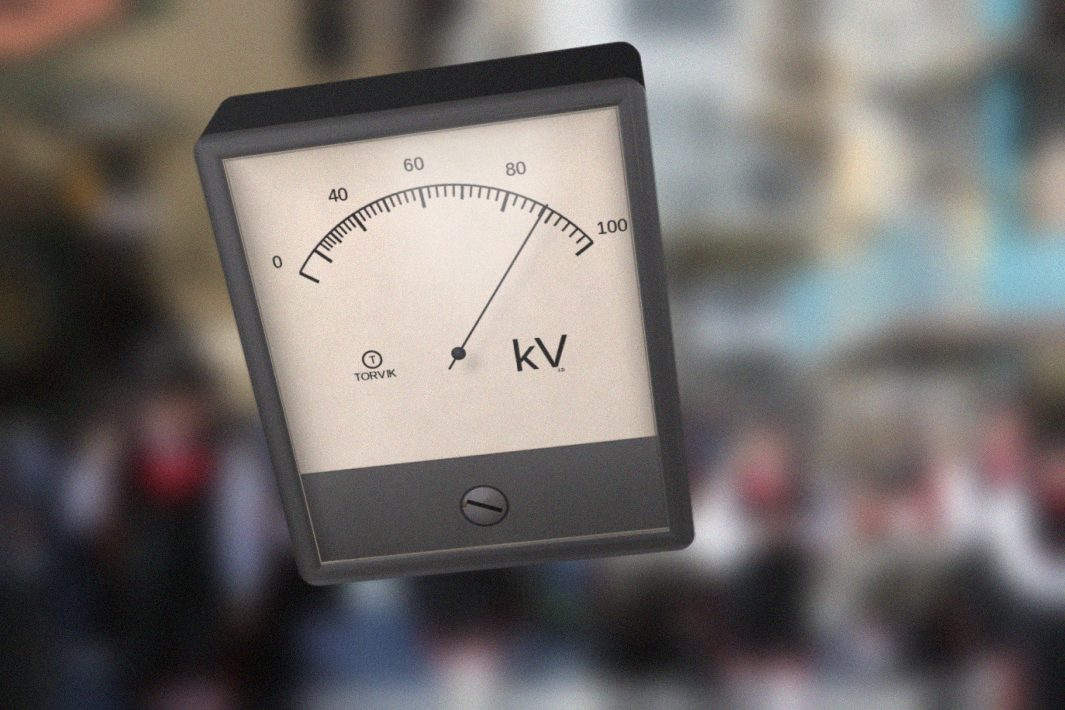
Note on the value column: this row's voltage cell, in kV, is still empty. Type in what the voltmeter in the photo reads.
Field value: 88 kV
